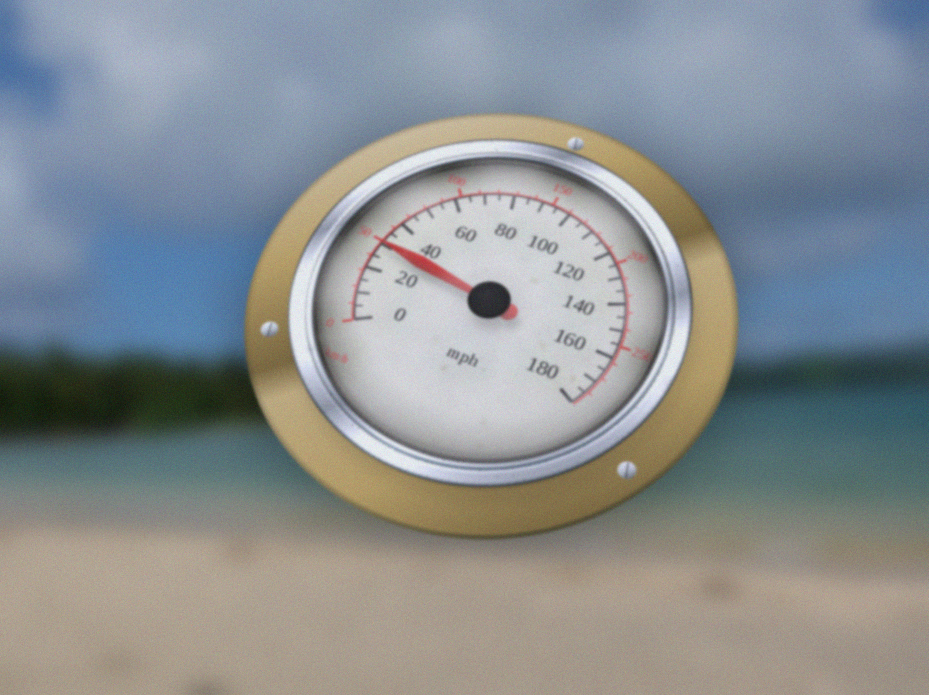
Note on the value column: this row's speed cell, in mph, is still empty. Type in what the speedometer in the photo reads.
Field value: 30 mph
